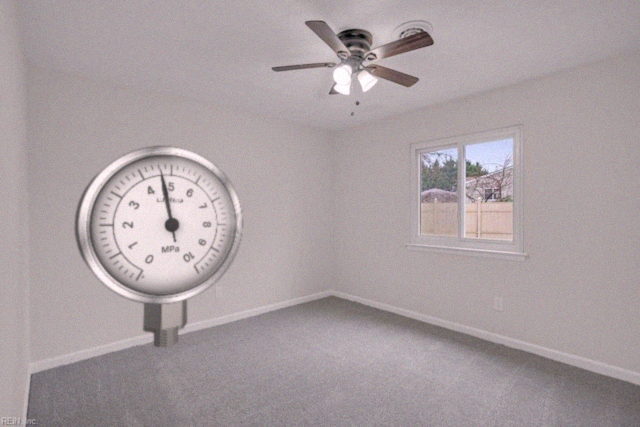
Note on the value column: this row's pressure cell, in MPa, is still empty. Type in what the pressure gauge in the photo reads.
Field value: 4.6 MPa
